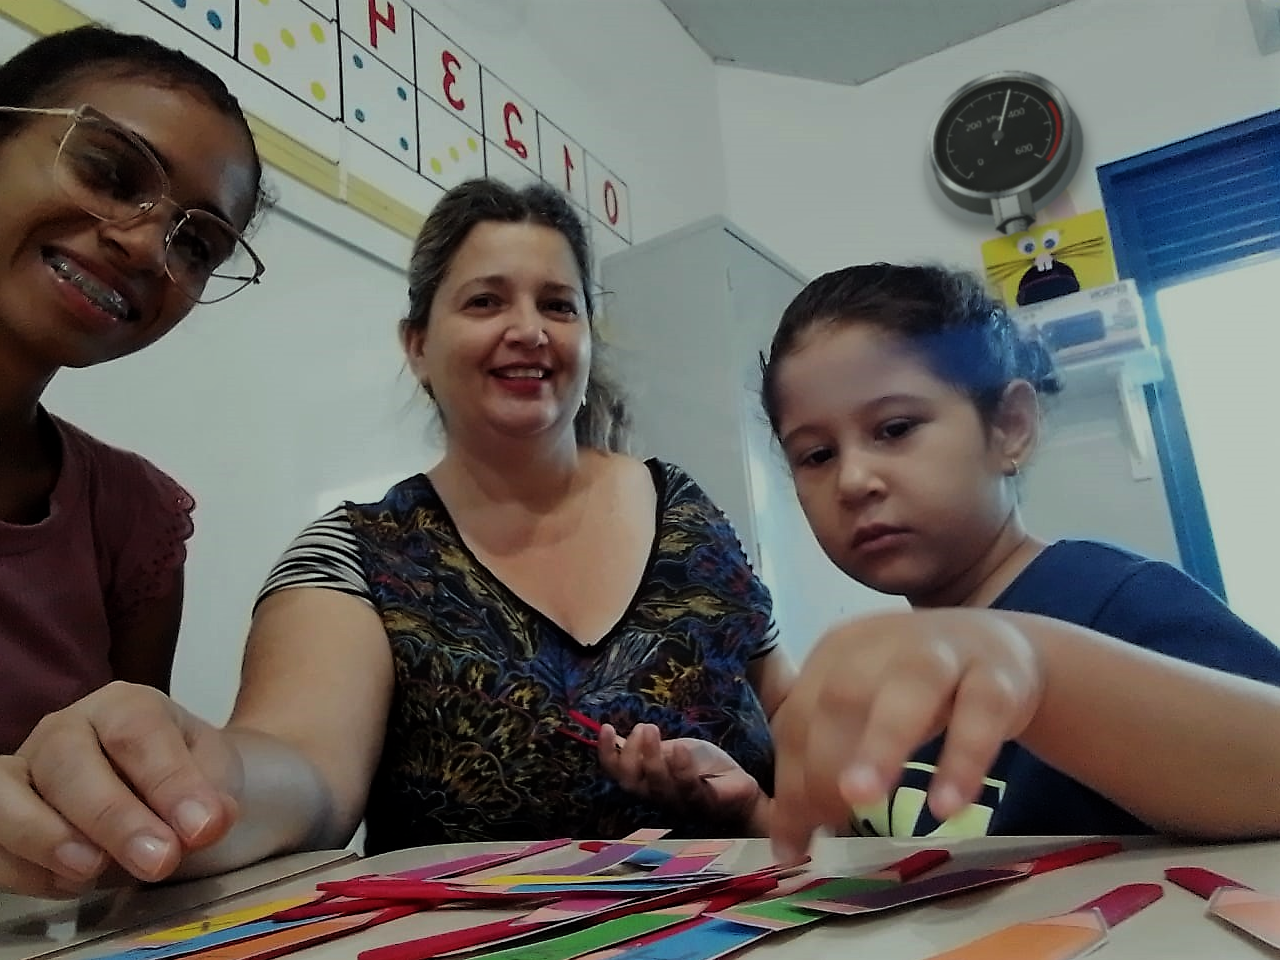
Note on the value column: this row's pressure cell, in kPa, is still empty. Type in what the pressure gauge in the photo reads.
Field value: 350 kPa
